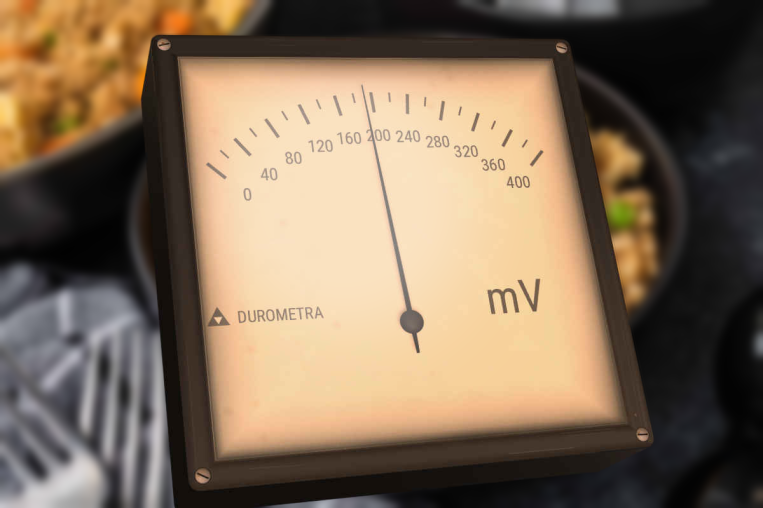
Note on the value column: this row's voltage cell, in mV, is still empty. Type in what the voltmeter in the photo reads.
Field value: 190 mV
